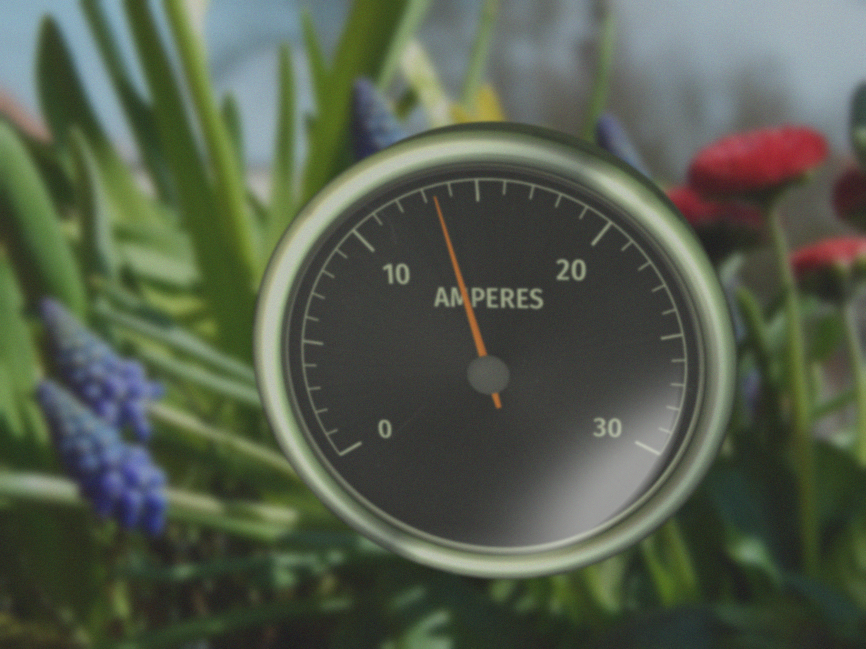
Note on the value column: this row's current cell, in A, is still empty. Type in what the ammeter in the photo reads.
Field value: 13.5 A
